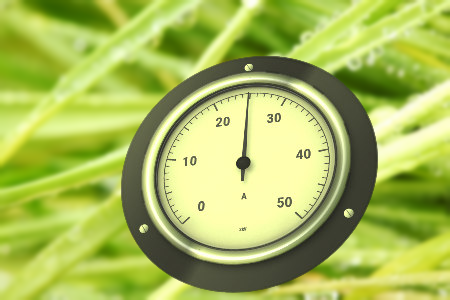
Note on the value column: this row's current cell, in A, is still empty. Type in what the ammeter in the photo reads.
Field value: 25 A
